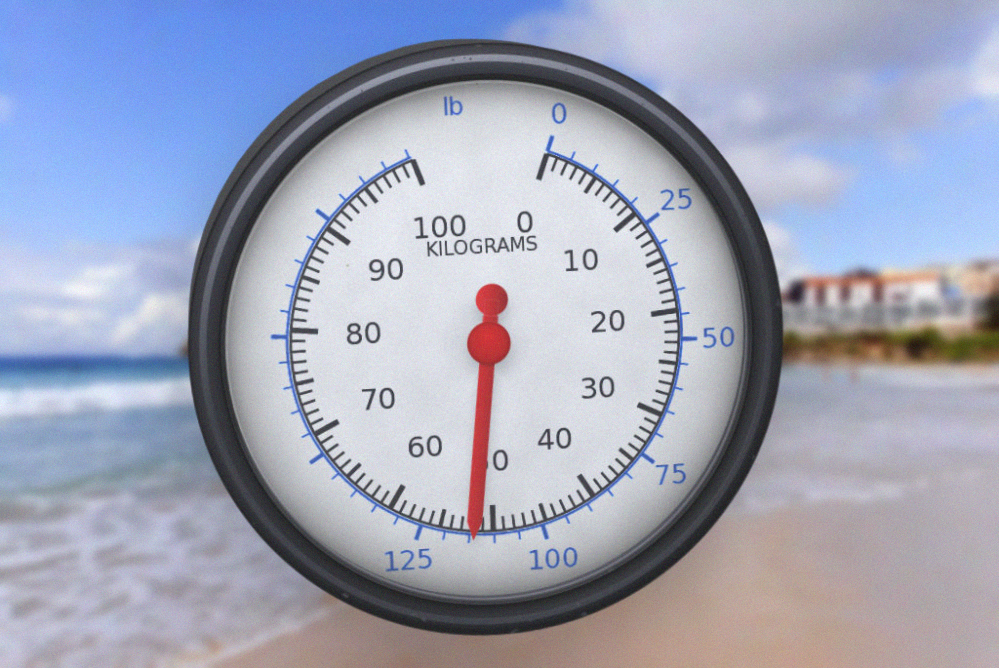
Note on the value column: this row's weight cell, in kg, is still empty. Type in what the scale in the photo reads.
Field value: 52 kg
